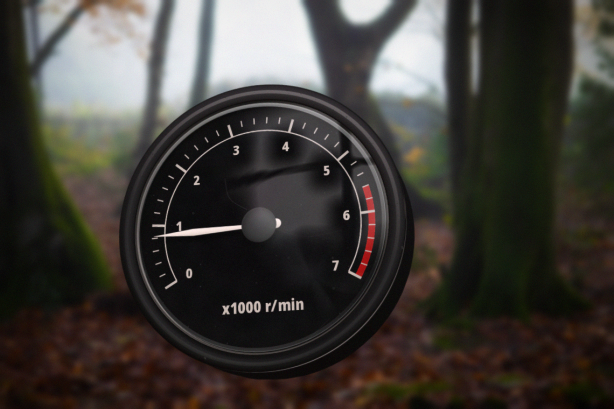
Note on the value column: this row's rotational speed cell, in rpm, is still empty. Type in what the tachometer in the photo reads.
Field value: 800 rpm
